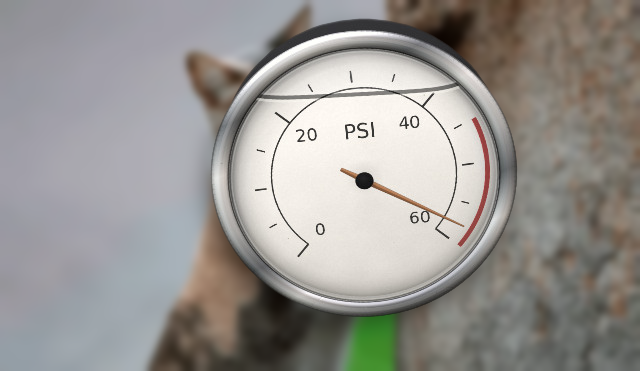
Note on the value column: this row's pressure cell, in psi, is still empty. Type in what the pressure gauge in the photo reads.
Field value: 57.5 psi
